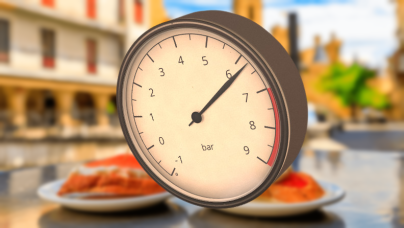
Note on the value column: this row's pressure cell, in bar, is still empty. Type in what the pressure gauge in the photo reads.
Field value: 6.25 bar
